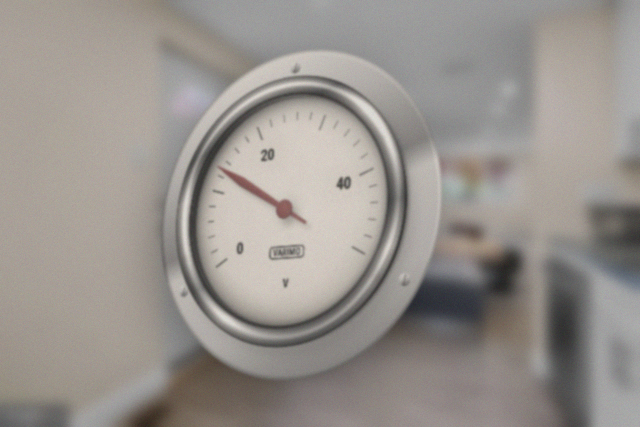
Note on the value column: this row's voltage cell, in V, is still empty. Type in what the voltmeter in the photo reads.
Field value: 13 V
